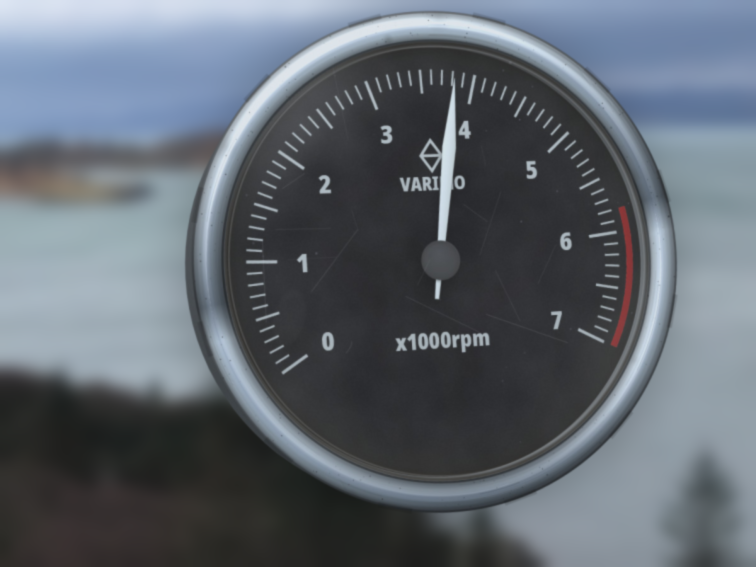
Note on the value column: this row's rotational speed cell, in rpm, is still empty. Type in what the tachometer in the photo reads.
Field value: 3800 rpm
